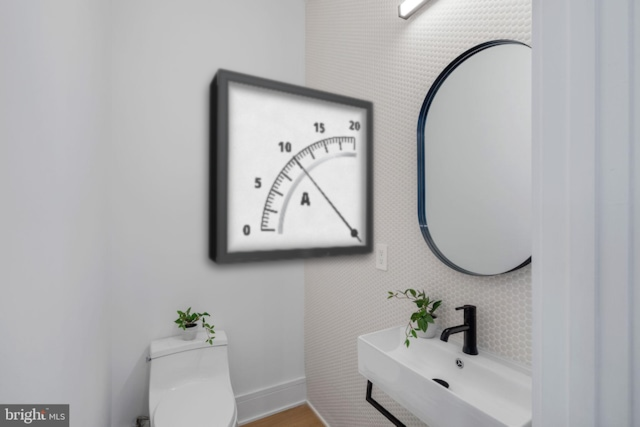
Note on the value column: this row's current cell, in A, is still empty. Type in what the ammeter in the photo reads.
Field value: 10 A
